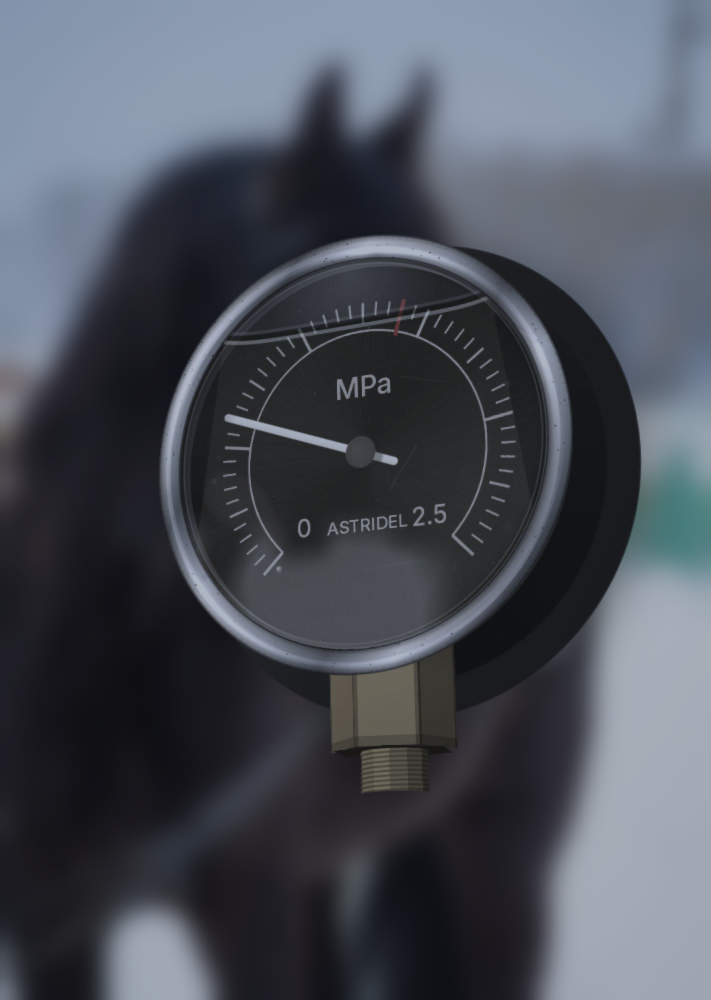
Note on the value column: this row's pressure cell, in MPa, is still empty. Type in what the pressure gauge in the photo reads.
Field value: 0.6 MPa
